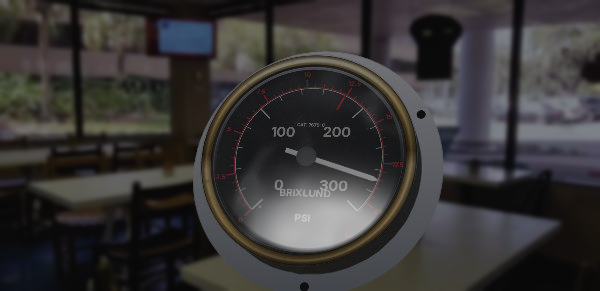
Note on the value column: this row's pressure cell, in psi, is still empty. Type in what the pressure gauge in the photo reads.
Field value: 270 psi
